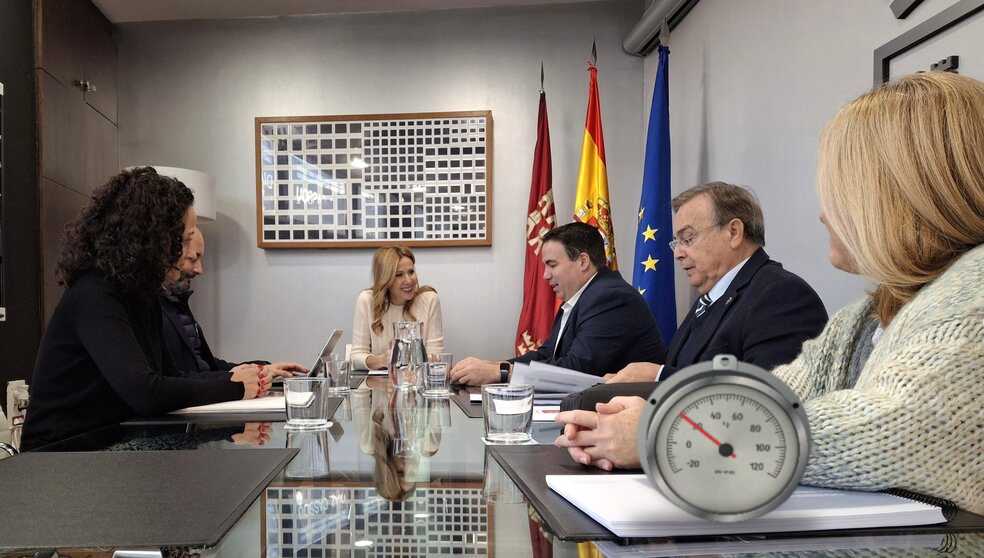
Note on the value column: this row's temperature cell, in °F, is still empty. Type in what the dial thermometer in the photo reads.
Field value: 20 °F
